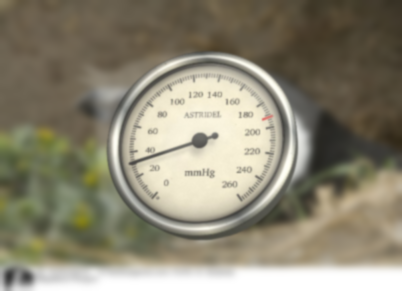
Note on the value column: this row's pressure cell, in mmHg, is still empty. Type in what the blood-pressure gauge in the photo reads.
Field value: 30 mmHg
